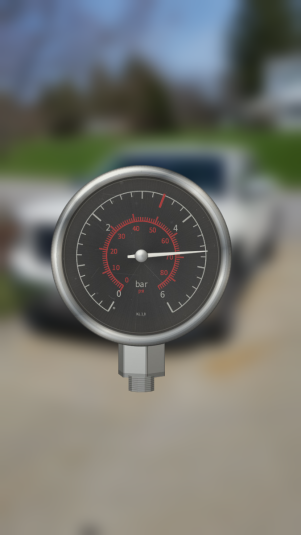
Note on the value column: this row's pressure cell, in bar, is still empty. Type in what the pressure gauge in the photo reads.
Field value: 4.7 bar
